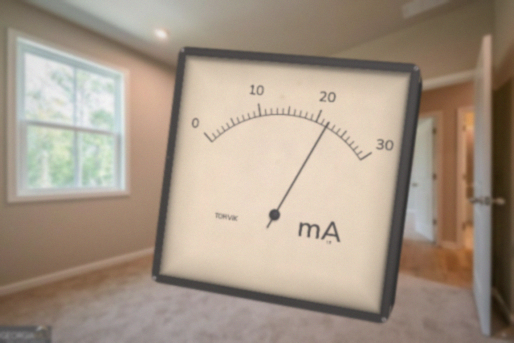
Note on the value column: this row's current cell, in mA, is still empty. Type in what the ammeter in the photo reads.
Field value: 22 mA
